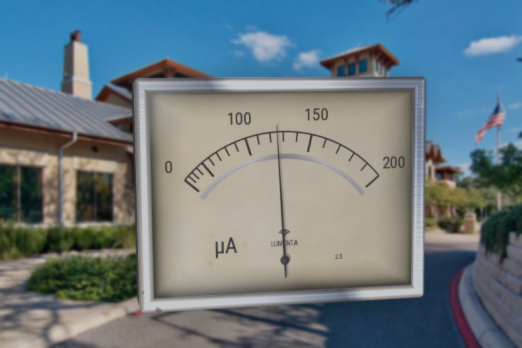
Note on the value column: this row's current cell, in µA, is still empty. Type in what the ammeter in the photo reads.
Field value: 125 µA
